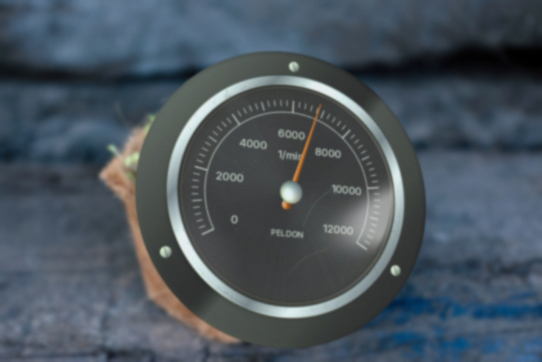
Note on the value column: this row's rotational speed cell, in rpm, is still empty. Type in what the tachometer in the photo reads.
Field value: 6800 rpm
